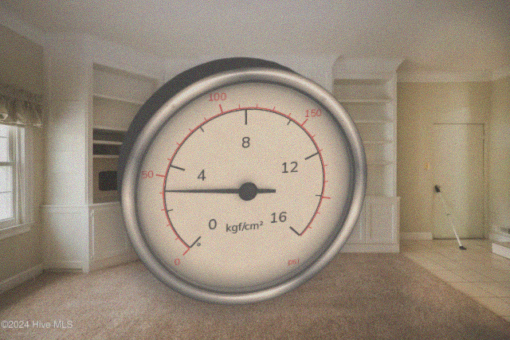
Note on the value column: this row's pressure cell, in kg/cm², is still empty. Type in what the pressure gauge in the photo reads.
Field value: 3 kg/cm²
